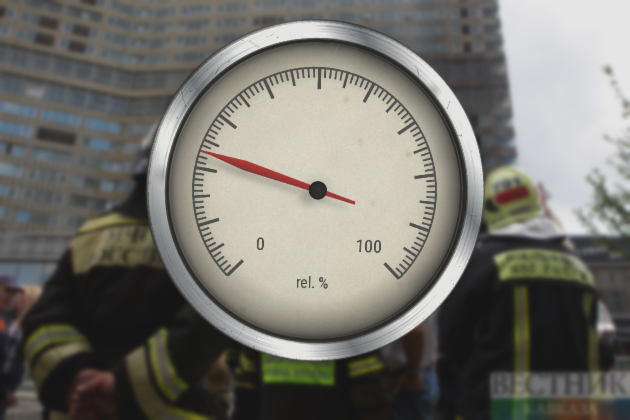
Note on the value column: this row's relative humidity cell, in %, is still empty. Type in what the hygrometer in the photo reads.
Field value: 23 %
